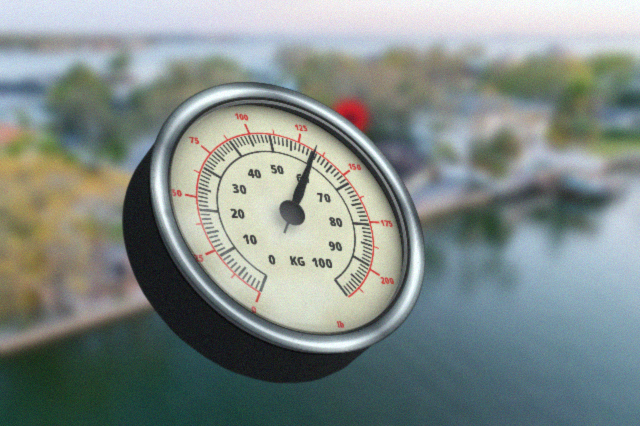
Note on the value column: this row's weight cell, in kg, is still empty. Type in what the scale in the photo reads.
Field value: 60 kg
